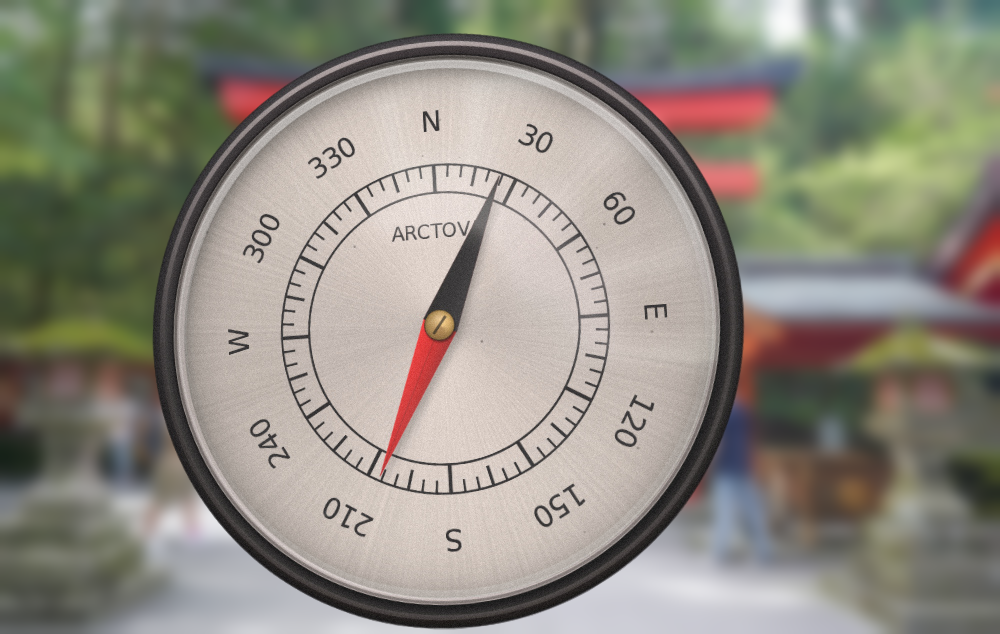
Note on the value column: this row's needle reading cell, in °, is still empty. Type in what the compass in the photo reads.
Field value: 205 °
